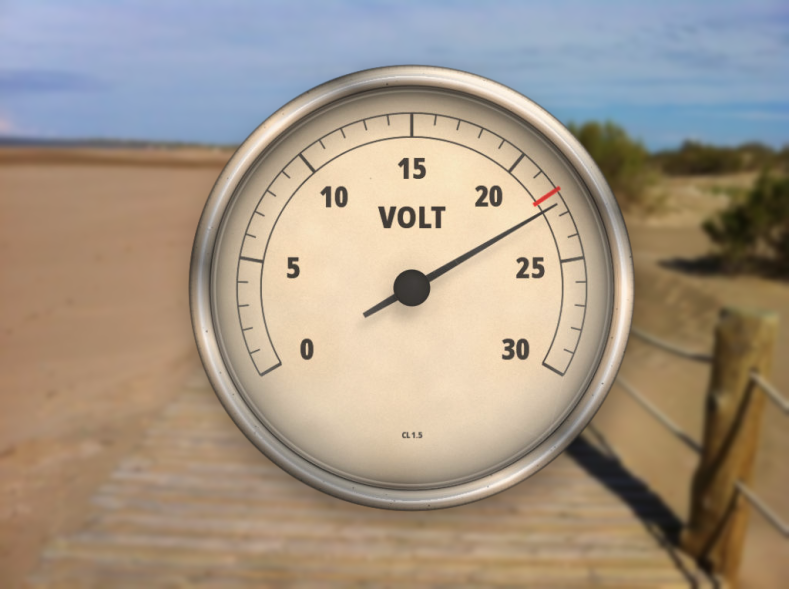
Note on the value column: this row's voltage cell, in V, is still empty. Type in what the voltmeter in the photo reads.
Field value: 22.5 V
